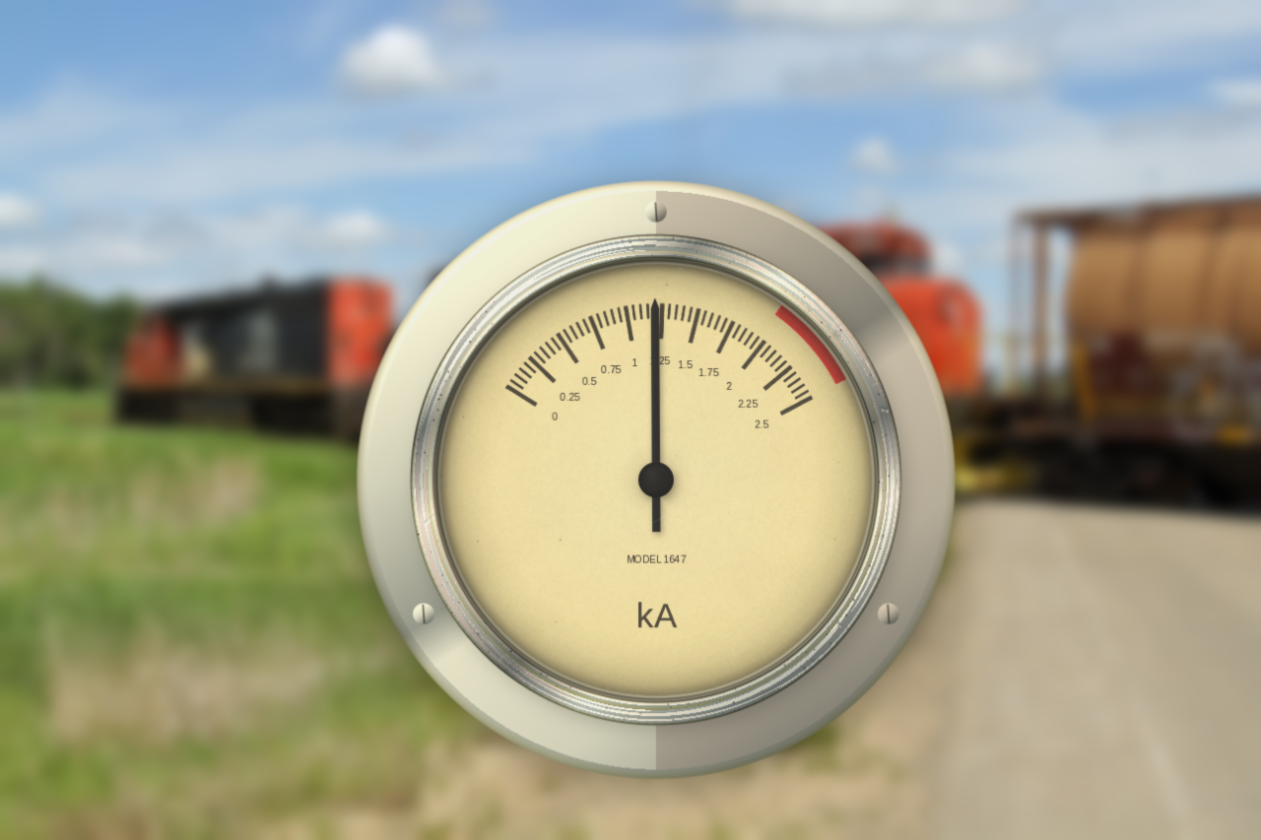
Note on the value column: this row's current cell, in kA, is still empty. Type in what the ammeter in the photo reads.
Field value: 1.2 kA
